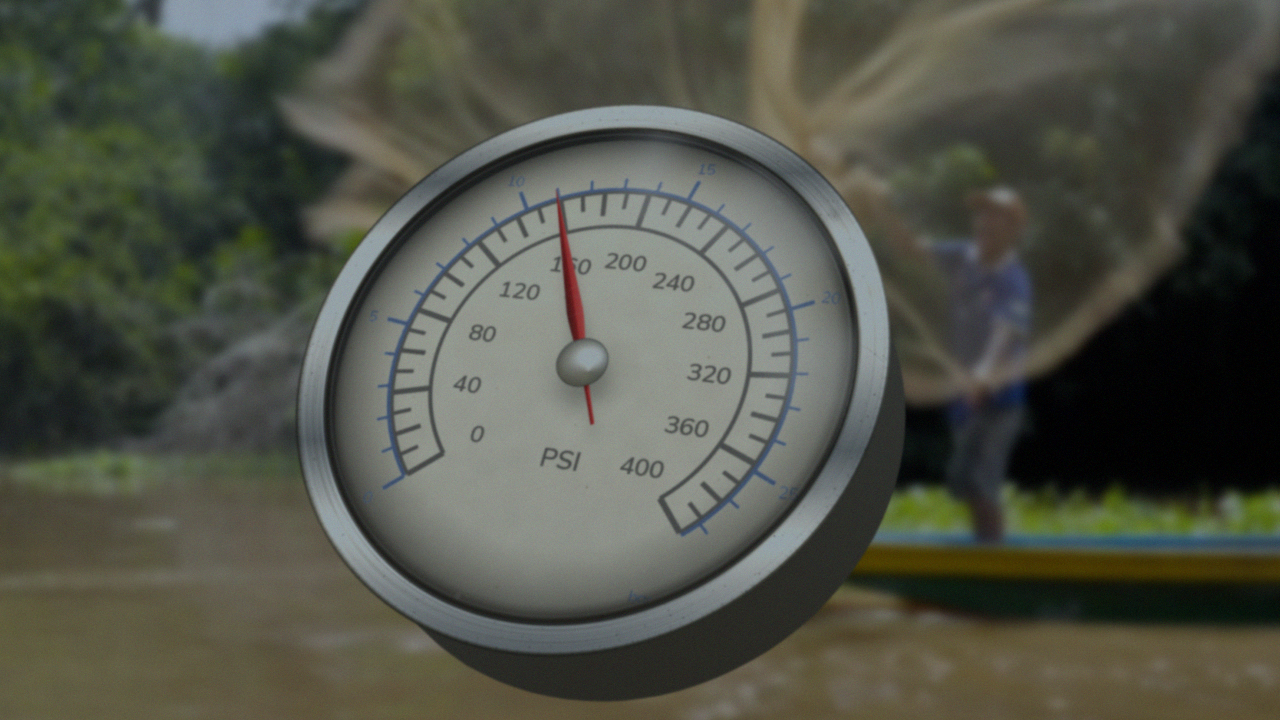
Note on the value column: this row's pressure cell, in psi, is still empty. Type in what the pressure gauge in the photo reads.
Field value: 160 psi
